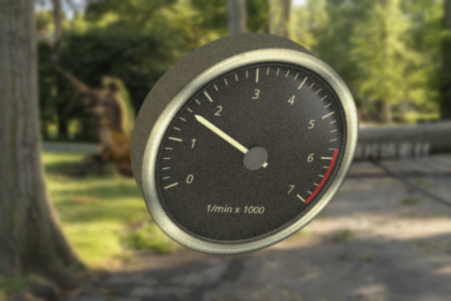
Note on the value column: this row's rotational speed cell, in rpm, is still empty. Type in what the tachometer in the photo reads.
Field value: 1600 rpm
